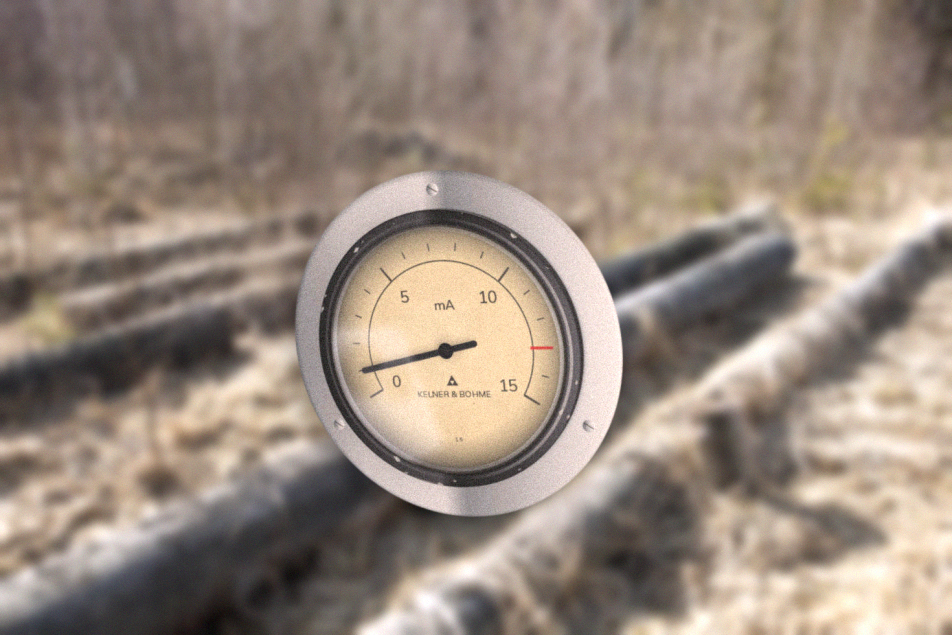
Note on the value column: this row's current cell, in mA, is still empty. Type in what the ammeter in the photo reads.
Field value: 1 mA
